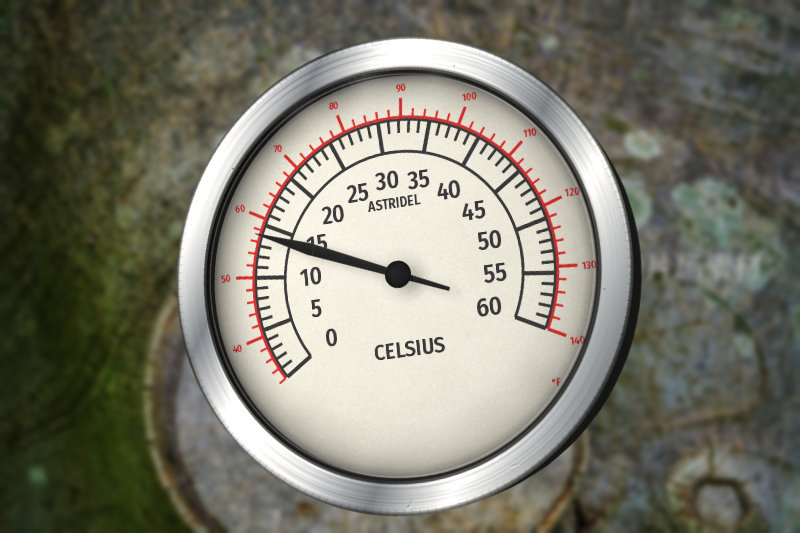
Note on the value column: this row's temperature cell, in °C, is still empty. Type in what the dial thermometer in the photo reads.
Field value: 14 °C
